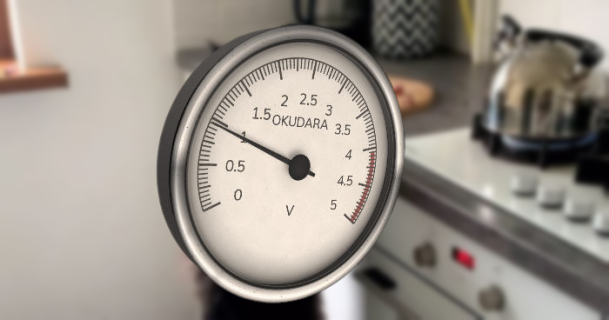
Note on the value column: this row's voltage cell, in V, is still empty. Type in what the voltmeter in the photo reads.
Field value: 0.95 V
